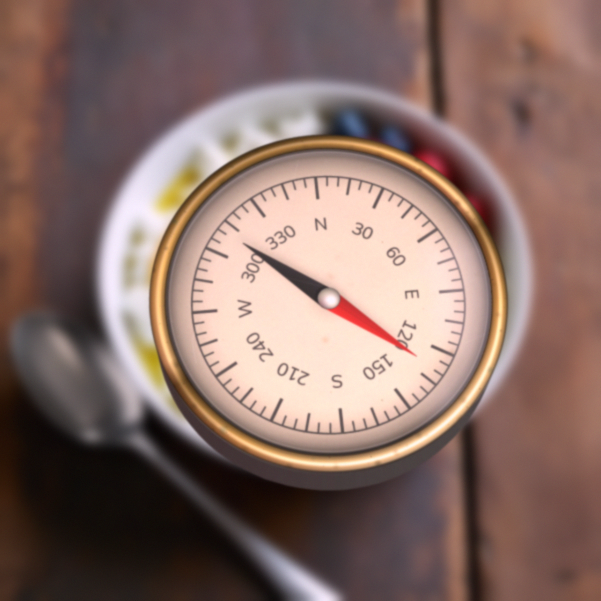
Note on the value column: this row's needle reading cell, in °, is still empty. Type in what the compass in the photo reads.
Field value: 130 °
